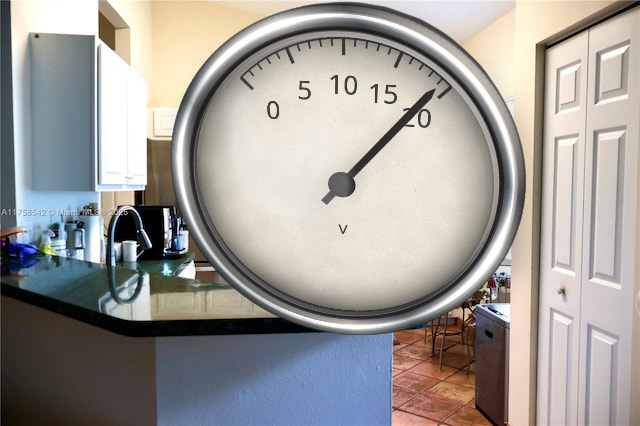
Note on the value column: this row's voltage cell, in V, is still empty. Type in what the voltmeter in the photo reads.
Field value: 19 V
